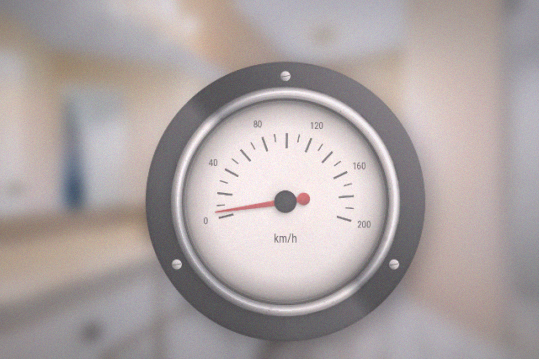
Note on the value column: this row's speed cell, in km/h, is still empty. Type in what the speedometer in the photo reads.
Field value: 5 km/h
